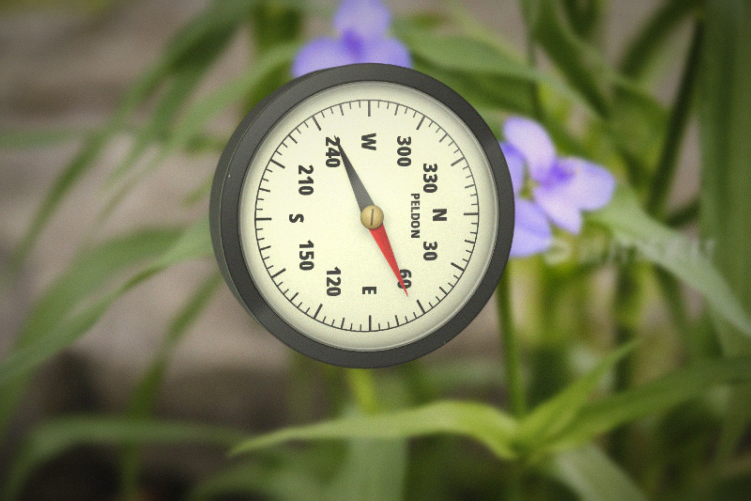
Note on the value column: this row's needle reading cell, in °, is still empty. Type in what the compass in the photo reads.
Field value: 65 °
